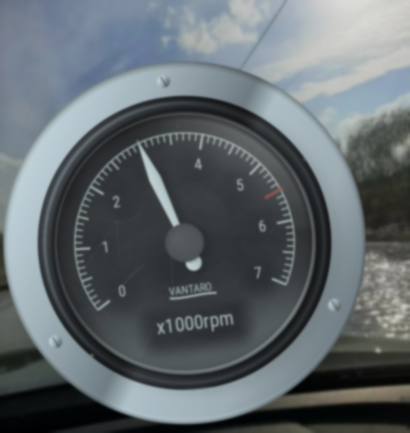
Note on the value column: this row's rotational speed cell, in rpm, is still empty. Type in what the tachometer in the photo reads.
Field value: 3000 rpm
